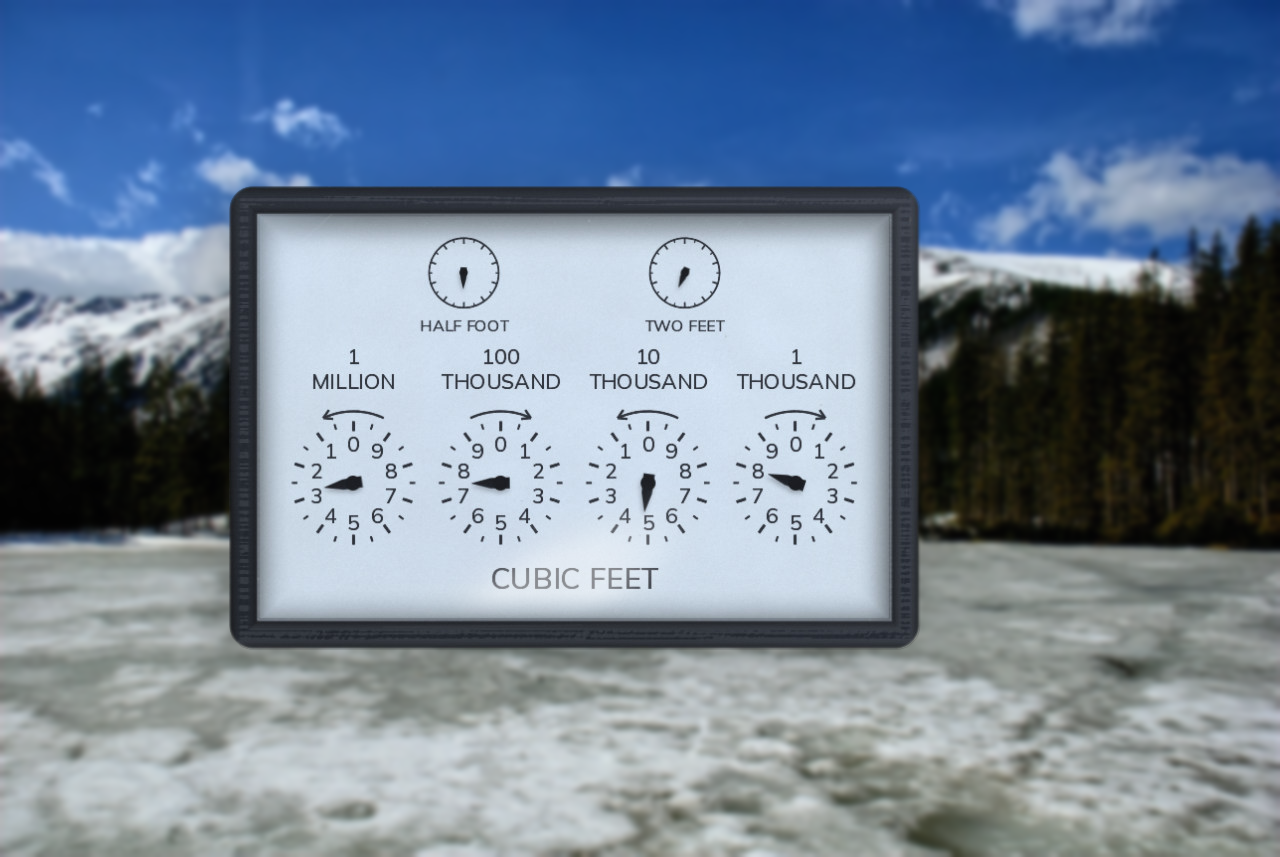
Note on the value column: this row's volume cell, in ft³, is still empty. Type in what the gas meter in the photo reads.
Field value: 274800 ft³
